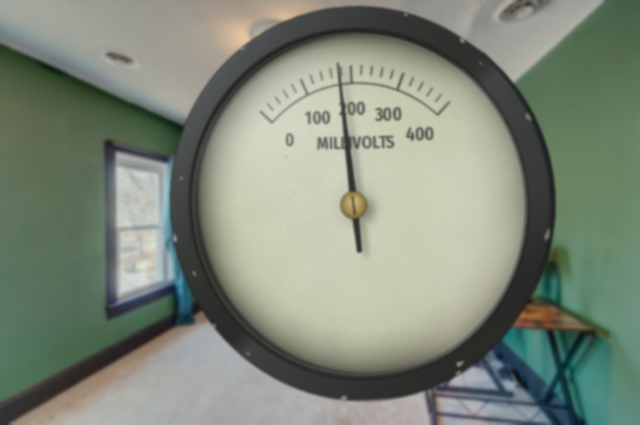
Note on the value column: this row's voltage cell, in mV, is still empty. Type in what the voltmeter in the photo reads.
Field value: 180 mV
